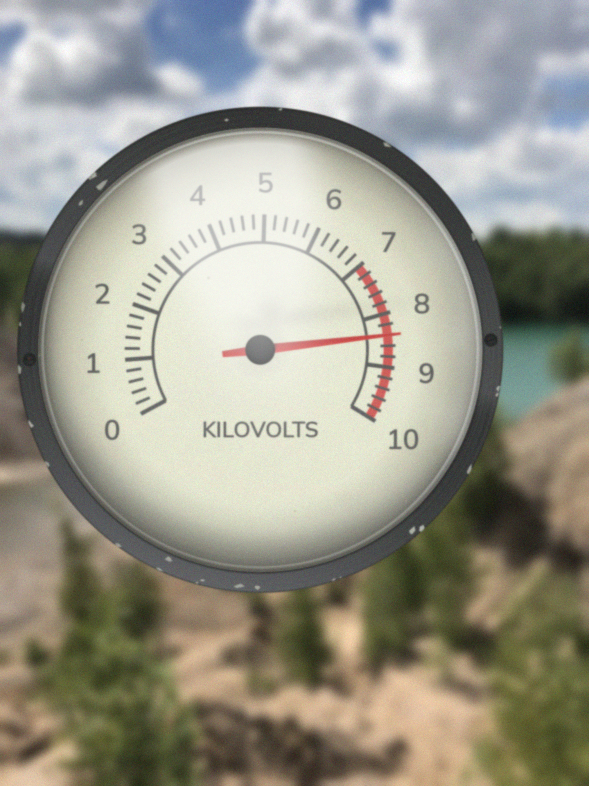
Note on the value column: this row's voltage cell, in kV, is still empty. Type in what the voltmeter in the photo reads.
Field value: 8.4 kV
